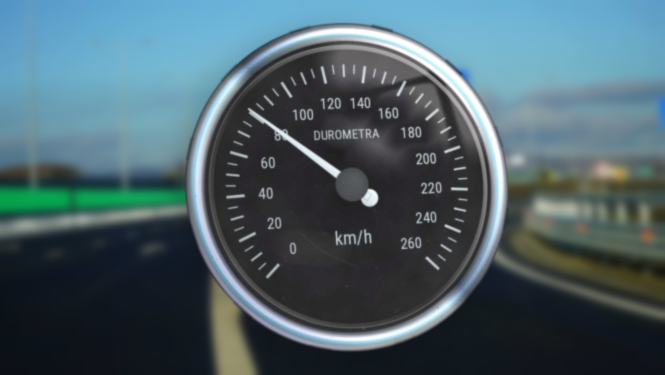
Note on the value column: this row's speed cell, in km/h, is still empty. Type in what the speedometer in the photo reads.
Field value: 80 km/h
